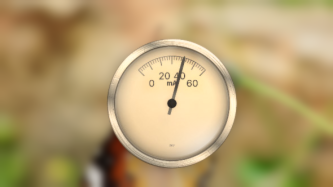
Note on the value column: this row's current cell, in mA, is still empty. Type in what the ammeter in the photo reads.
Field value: 40 mA
